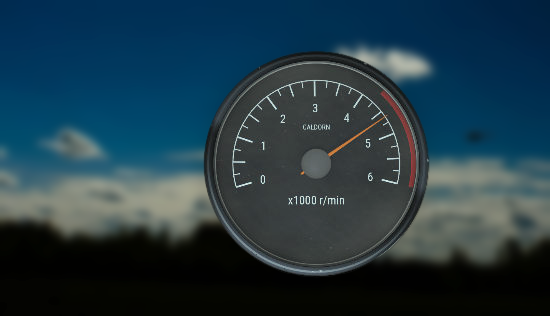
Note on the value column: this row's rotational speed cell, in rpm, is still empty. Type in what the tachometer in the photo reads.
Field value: 4625 rpm
